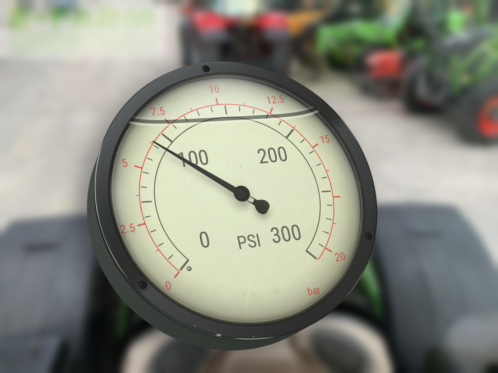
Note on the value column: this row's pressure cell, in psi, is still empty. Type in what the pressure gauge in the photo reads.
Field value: 90 psi
